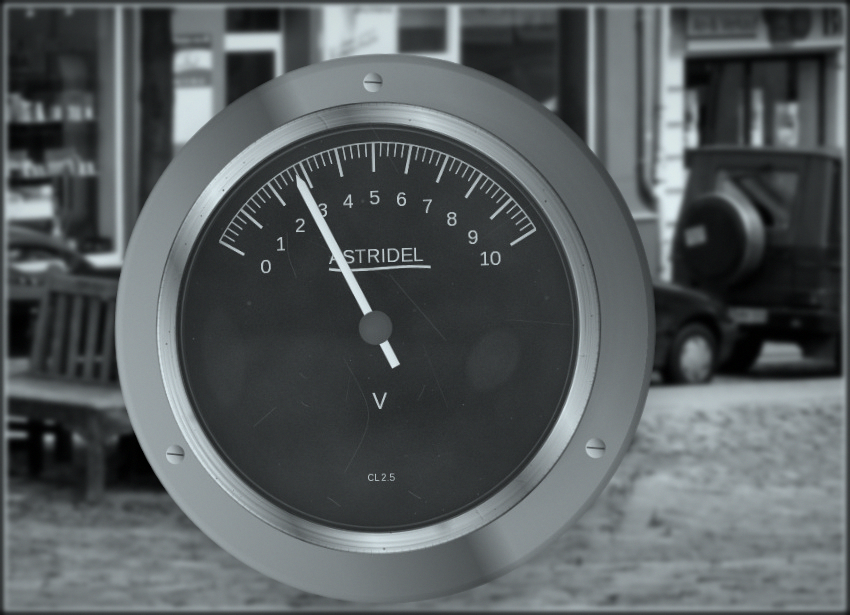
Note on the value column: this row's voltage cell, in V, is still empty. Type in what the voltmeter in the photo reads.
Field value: 2.8 V
